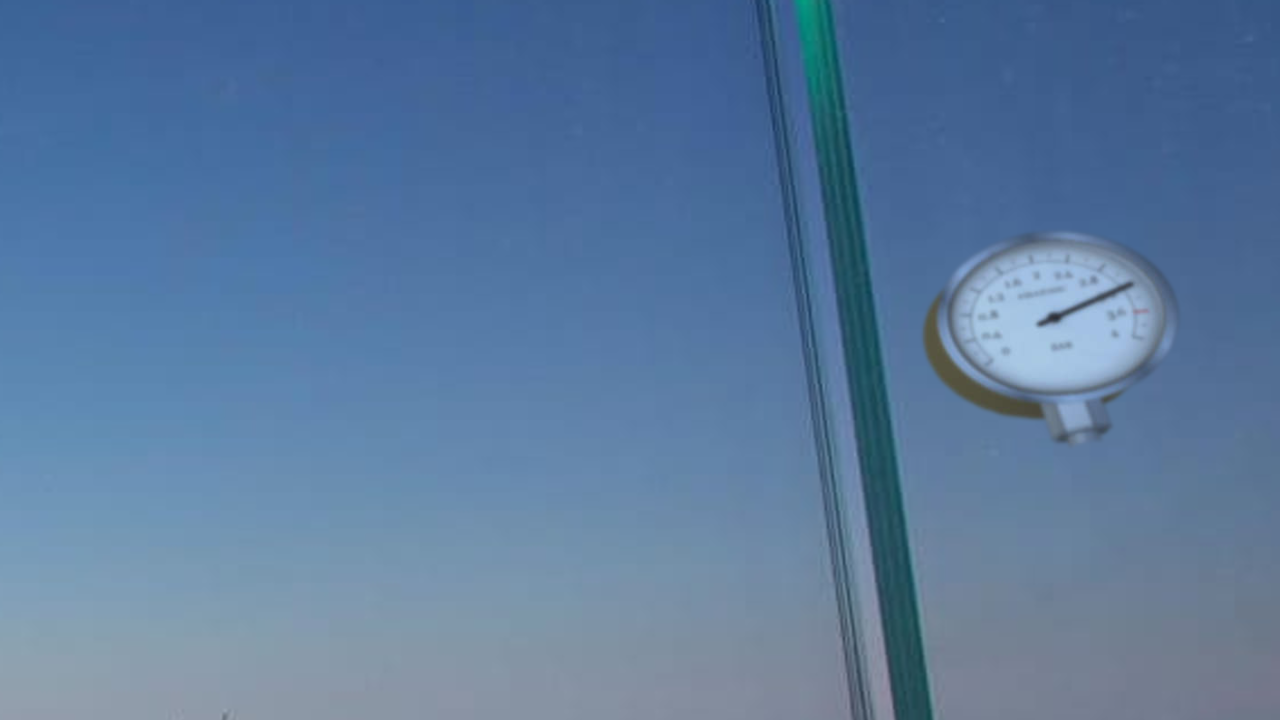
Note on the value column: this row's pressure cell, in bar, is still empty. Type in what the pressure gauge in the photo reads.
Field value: 3.2 bar
